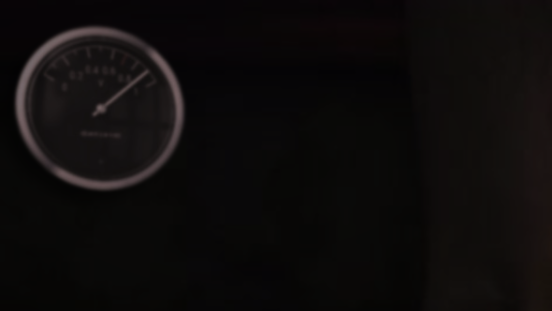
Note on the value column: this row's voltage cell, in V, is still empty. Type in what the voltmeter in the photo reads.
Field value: 0.9 V
